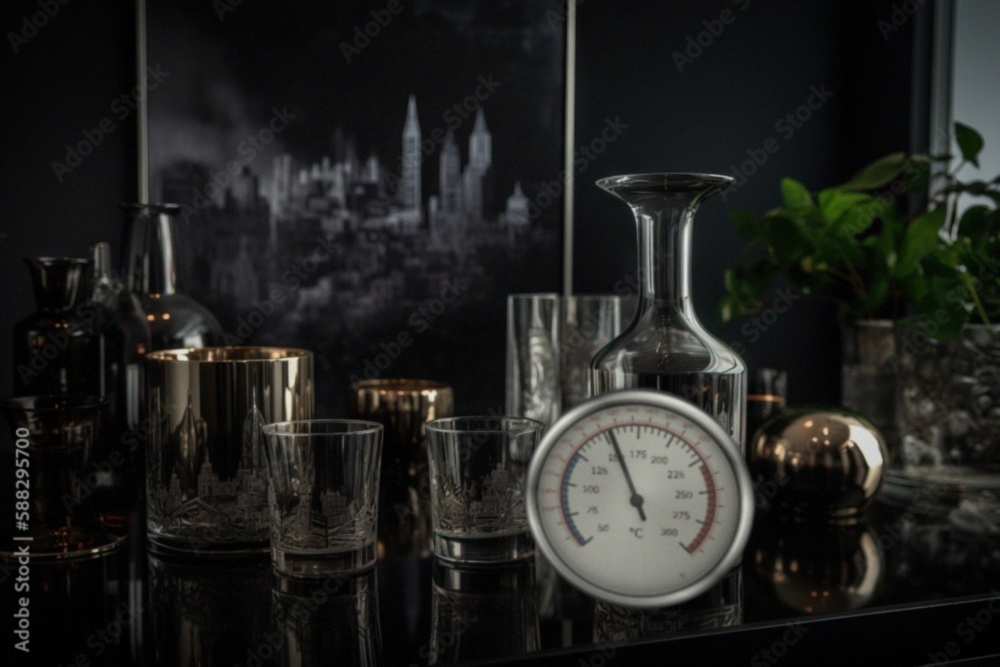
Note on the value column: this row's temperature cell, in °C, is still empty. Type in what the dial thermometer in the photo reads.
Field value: 155 °C
